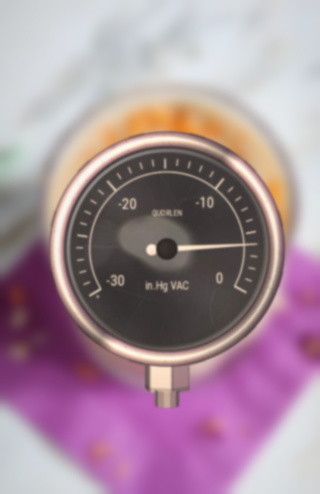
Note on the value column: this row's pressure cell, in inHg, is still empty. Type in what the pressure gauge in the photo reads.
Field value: -4 inHg
